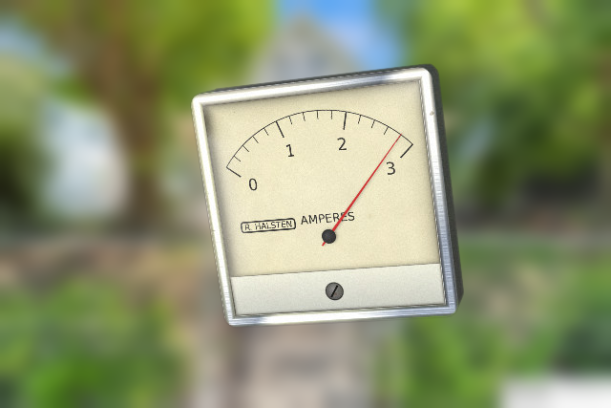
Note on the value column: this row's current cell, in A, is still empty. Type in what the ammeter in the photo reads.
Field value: 2.8 A
